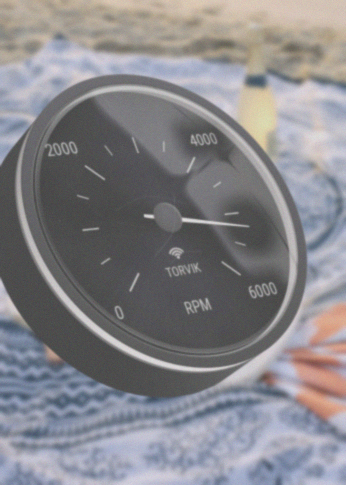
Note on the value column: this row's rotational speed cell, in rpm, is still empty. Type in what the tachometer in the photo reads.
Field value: 5250 rpm
